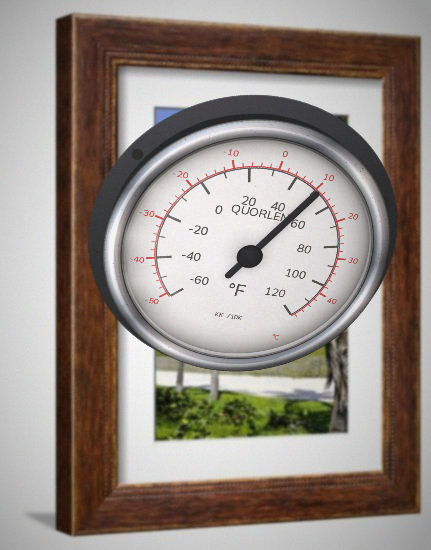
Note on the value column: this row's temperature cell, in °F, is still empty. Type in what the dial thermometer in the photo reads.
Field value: 50 °F
